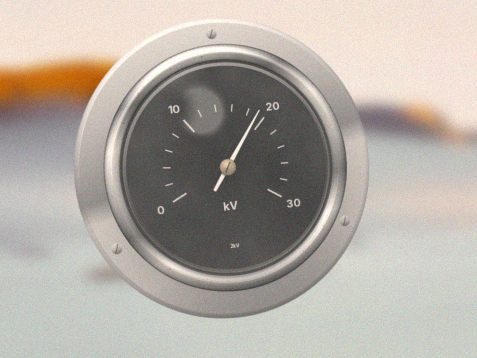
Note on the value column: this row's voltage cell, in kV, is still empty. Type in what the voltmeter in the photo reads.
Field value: 19 kV
